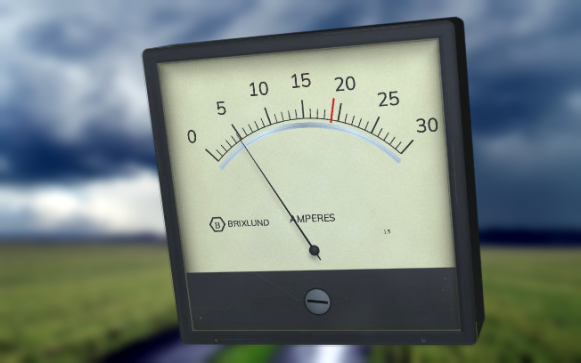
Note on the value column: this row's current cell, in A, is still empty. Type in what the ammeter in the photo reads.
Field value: 5 A
